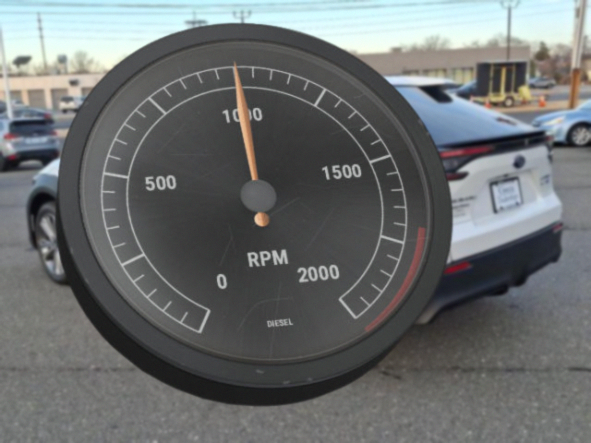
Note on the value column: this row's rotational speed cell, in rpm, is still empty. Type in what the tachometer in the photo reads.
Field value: 1000 rpm
